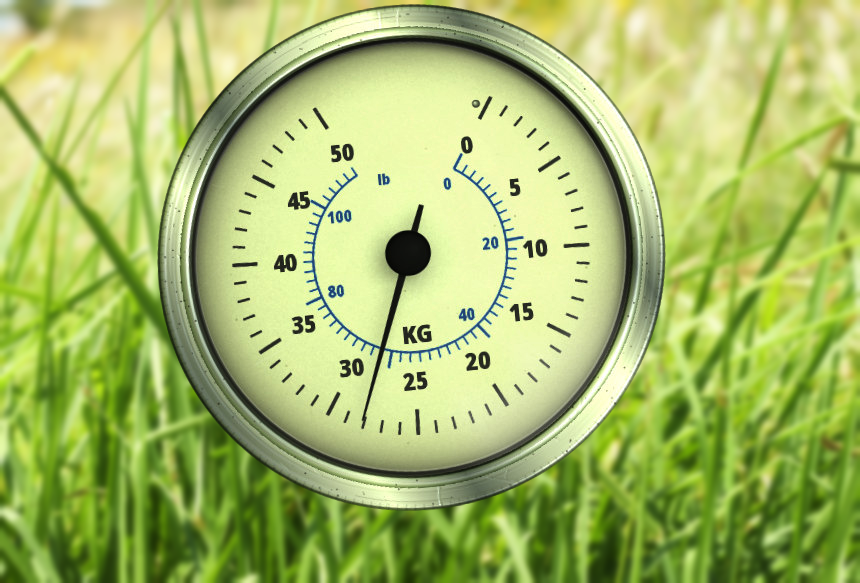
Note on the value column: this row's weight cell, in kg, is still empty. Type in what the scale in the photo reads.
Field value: 28 kg
